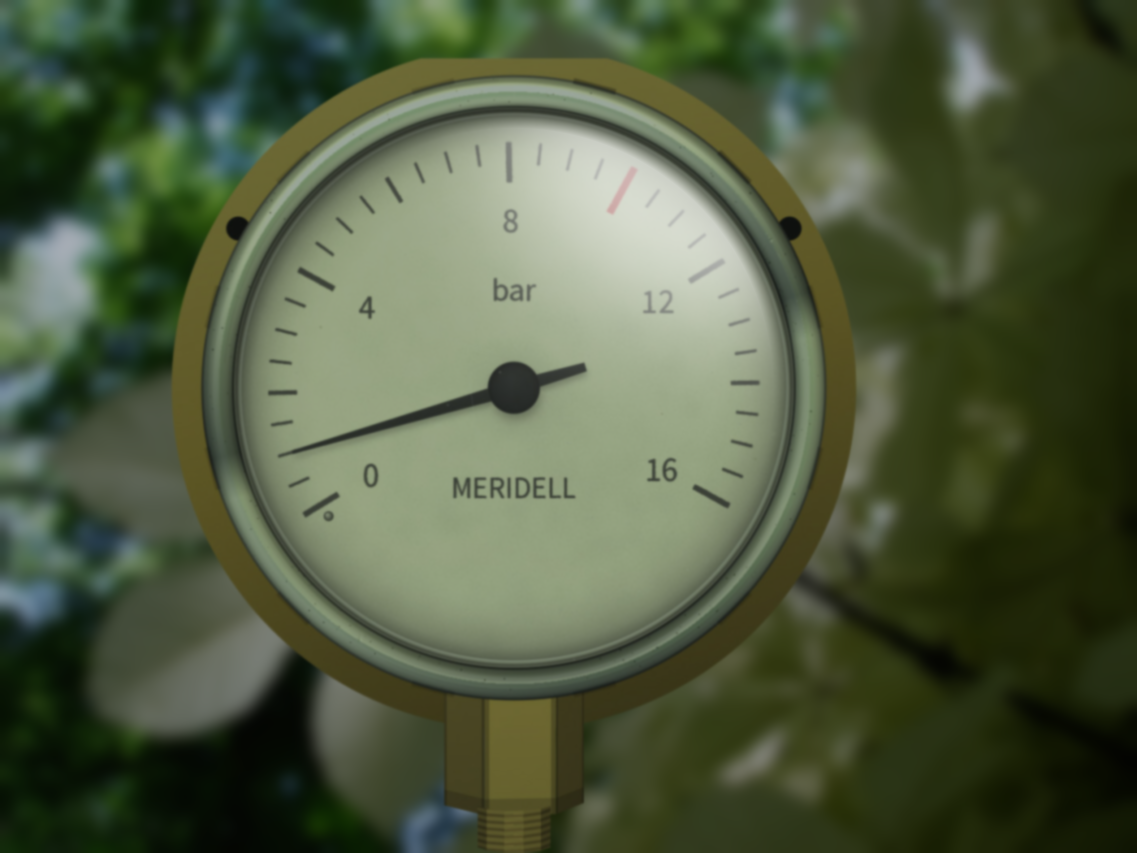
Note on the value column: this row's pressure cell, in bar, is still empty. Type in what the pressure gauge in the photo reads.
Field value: 1 bar
